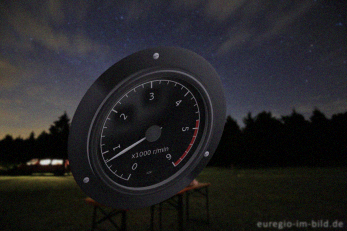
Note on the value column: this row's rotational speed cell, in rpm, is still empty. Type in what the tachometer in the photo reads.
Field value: 800 rpm
